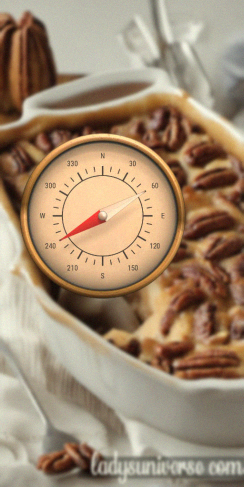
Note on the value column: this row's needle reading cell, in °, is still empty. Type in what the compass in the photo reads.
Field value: 240 °
